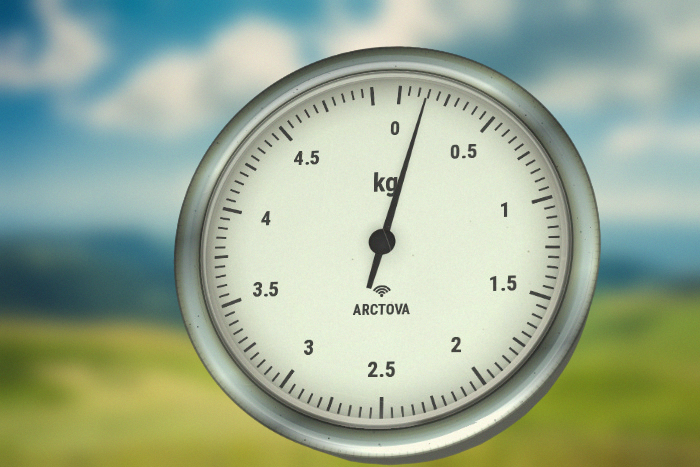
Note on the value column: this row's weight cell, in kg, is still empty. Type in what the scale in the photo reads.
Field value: 0.15 kg
